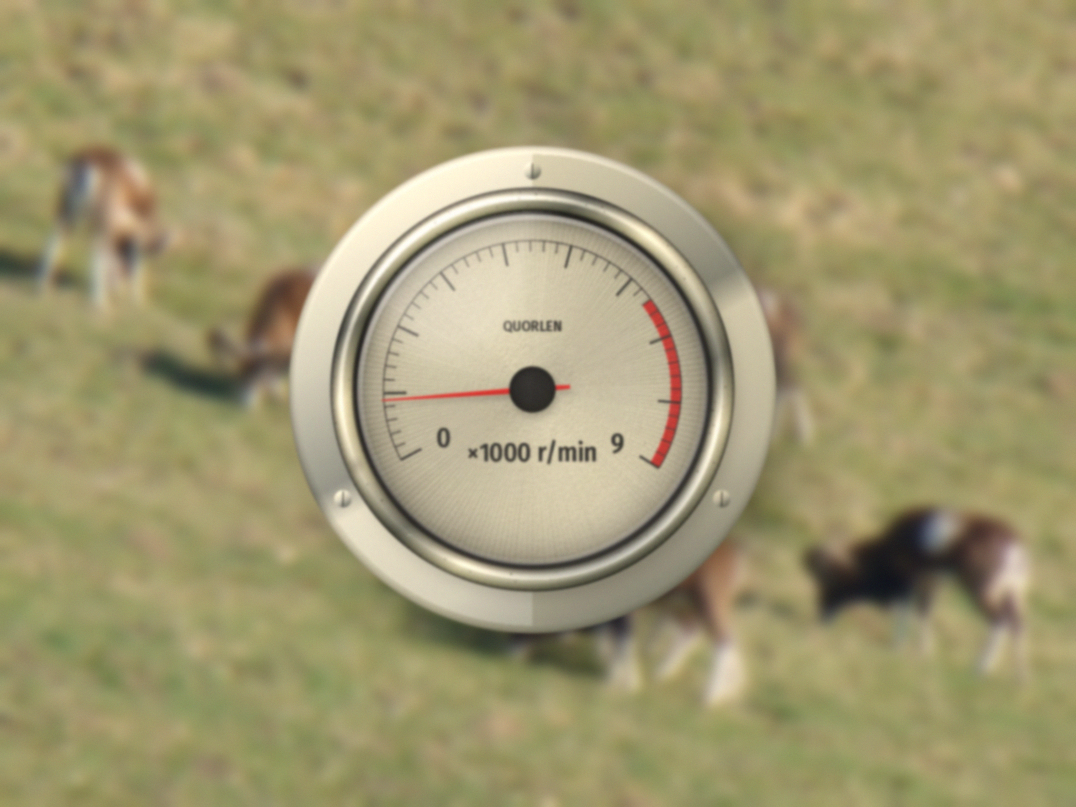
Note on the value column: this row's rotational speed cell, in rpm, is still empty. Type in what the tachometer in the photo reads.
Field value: 900 rpm
